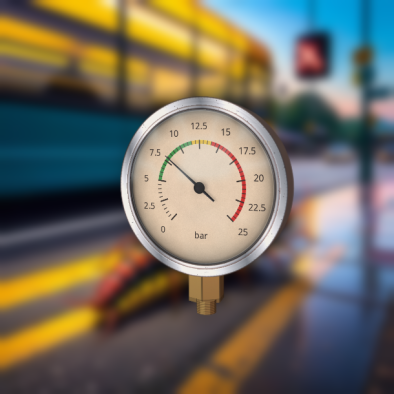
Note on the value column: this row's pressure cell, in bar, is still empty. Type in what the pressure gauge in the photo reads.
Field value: 8 bar
